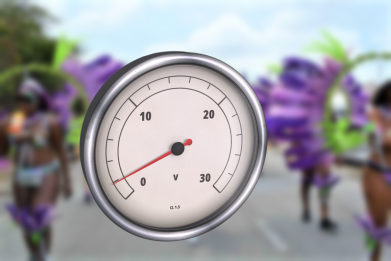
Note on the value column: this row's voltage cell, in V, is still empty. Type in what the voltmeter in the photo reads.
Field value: 2 V
